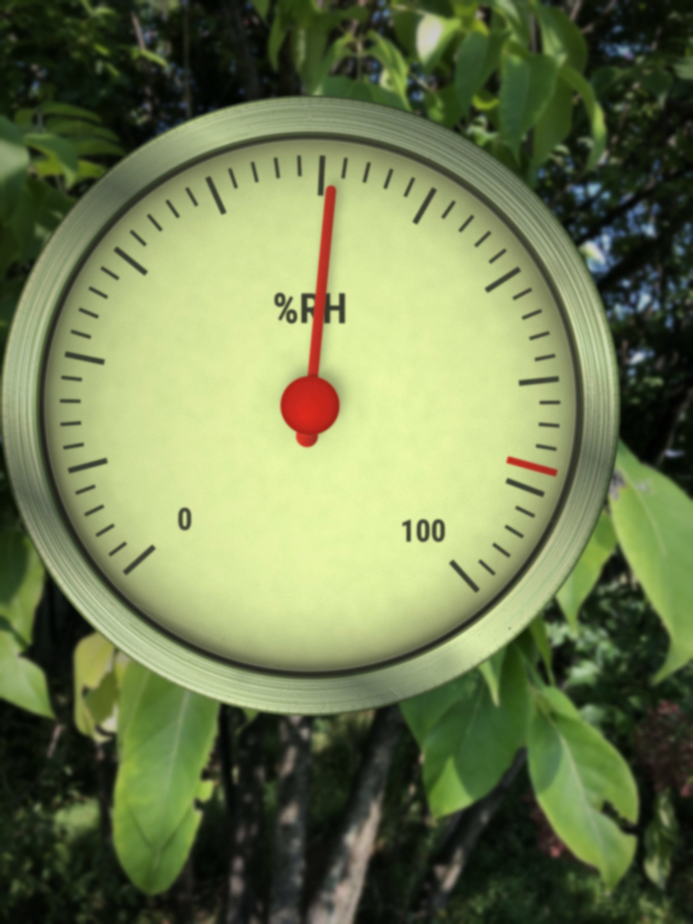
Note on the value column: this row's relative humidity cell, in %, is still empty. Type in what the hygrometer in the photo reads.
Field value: 51 %
